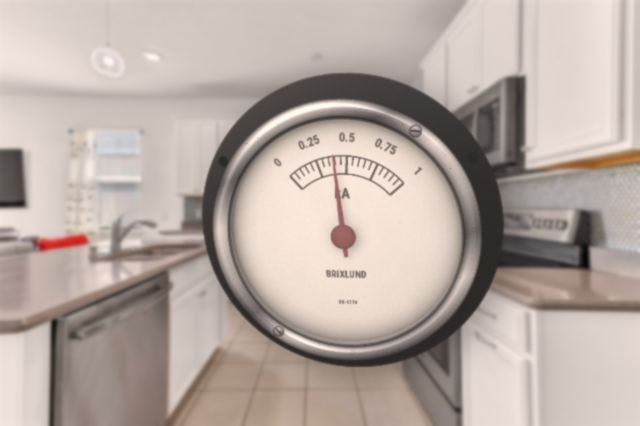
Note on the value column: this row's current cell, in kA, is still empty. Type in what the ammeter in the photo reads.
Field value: 0.4 kA
